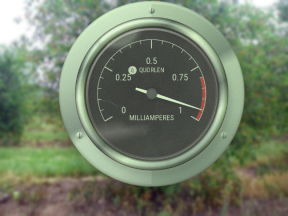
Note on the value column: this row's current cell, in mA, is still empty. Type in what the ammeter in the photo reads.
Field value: 0.95 mA
